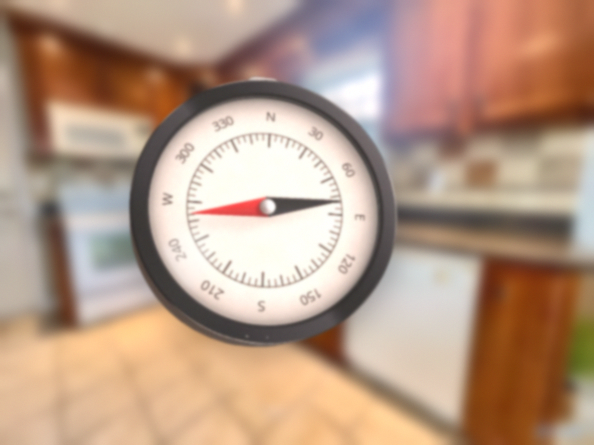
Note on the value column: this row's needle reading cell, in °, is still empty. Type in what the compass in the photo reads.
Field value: 260 °
